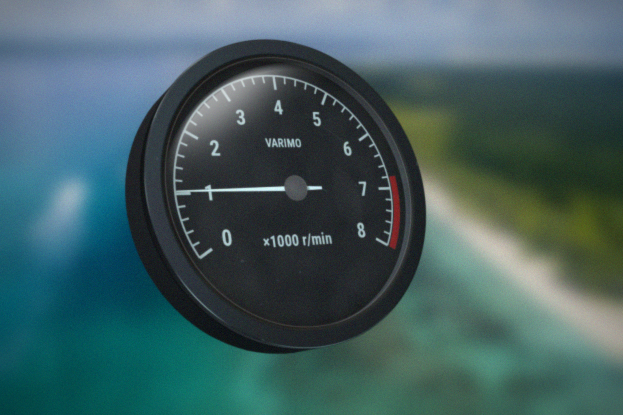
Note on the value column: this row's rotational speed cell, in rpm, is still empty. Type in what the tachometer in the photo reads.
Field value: 1000 rpm
